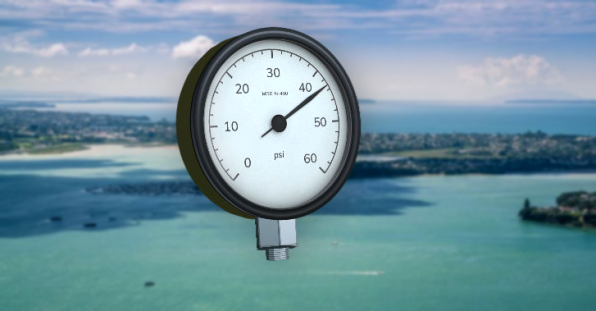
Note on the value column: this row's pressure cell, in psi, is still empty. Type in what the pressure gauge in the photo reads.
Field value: 43 psi
